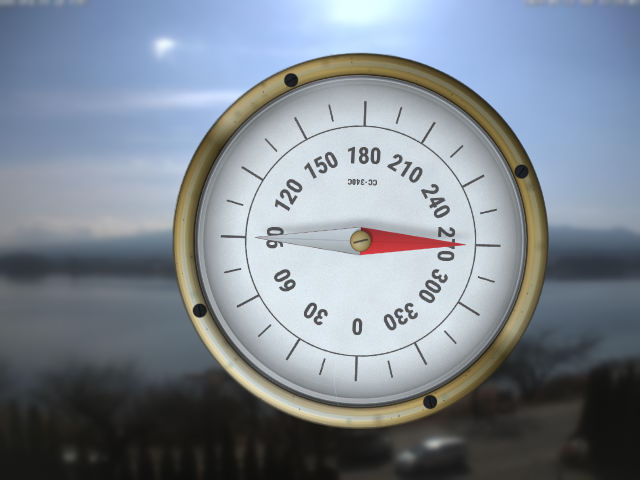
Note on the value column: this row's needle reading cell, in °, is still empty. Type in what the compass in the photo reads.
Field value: 270 °
